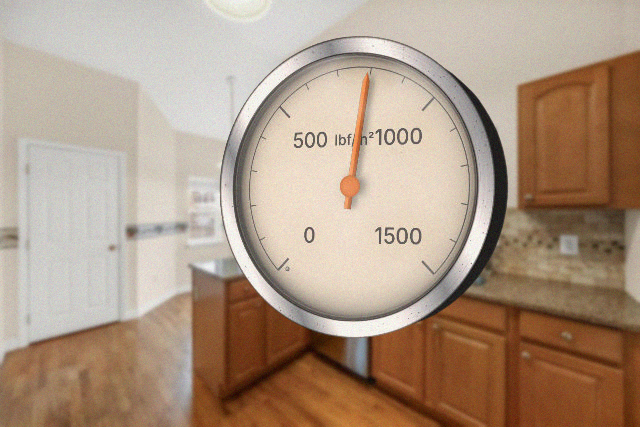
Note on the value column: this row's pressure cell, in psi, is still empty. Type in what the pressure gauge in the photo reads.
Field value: 800 psi
